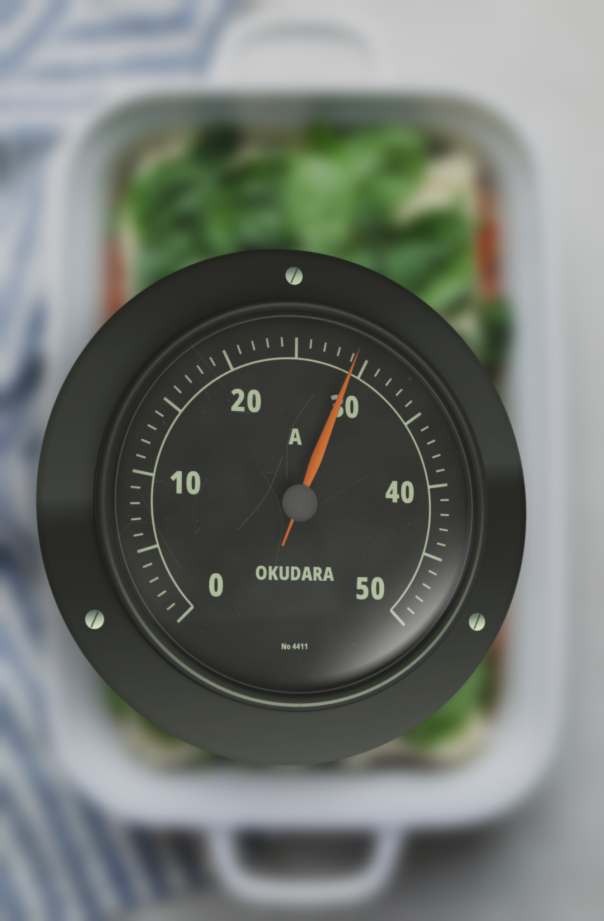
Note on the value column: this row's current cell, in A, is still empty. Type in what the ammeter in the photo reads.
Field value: 29 A
